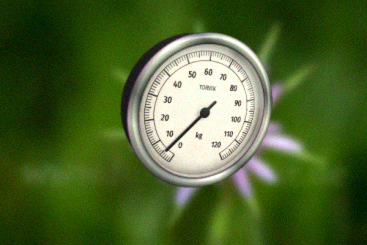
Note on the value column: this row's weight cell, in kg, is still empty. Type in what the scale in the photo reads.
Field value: 5 kg
